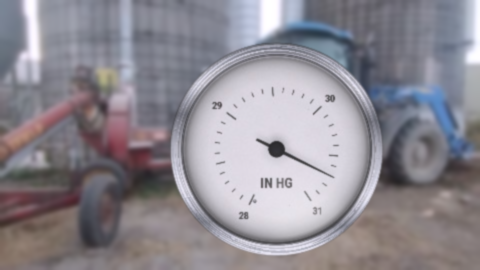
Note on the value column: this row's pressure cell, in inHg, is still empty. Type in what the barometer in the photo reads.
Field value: 30.7 inHg
